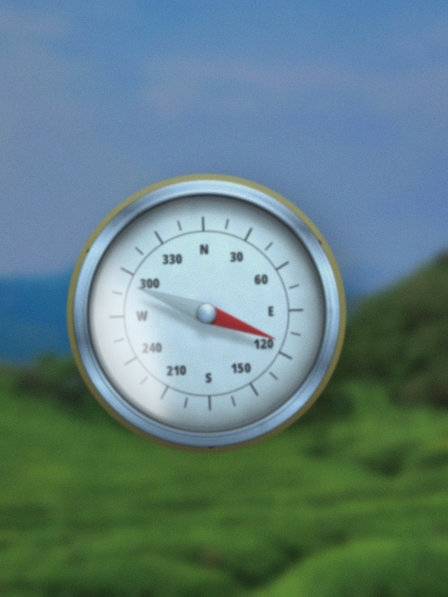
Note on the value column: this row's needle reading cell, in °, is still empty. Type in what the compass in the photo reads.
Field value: 112.5 °
